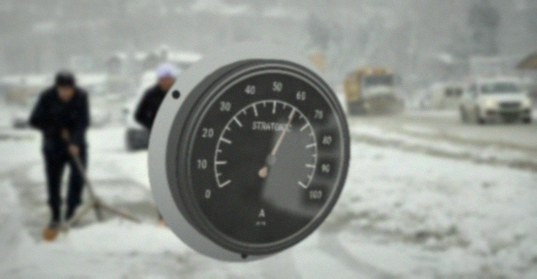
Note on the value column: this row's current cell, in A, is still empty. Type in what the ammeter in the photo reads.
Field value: 60 A
